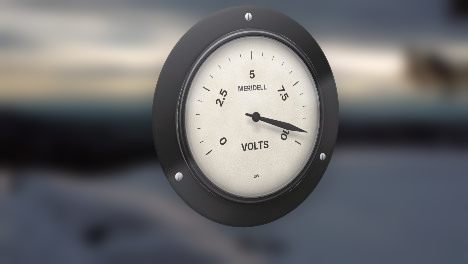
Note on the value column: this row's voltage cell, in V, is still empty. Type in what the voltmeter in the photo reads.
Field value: 9.5 V
